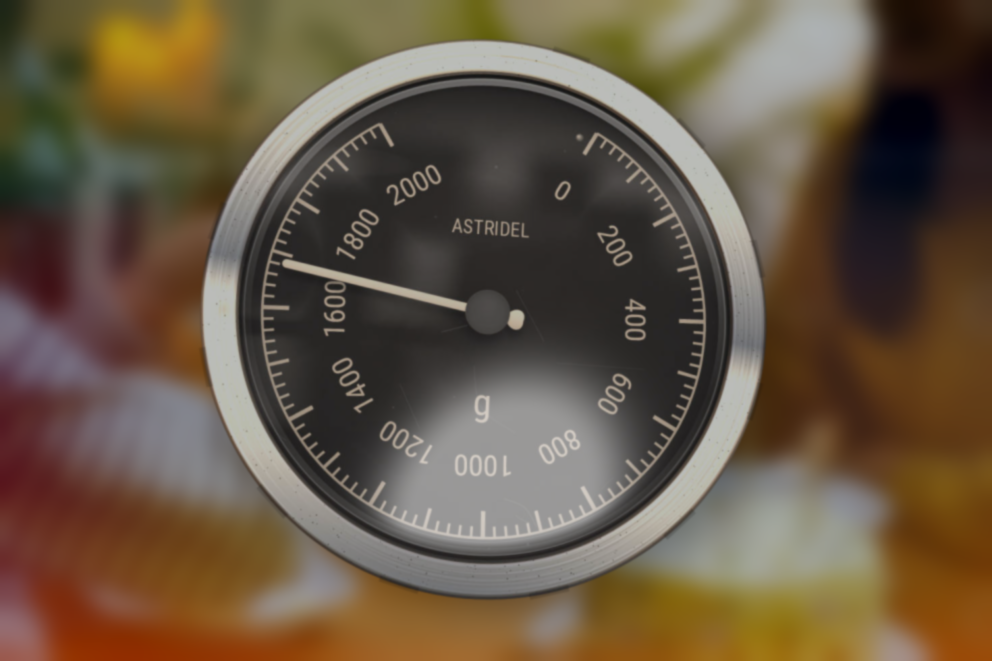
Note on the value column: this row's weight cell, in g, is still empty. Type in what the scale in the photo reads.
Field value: 1680 g
